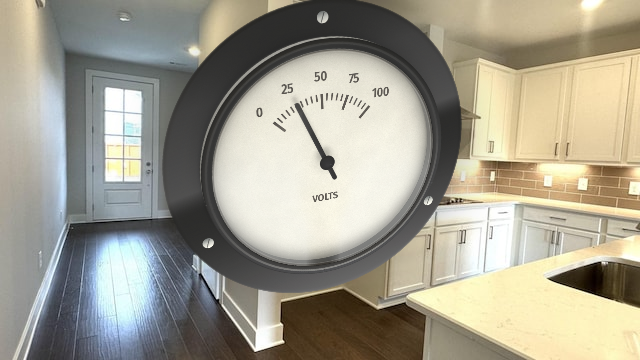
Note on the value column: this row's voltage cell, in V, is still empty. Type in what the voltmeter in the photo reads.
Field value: 25 V
